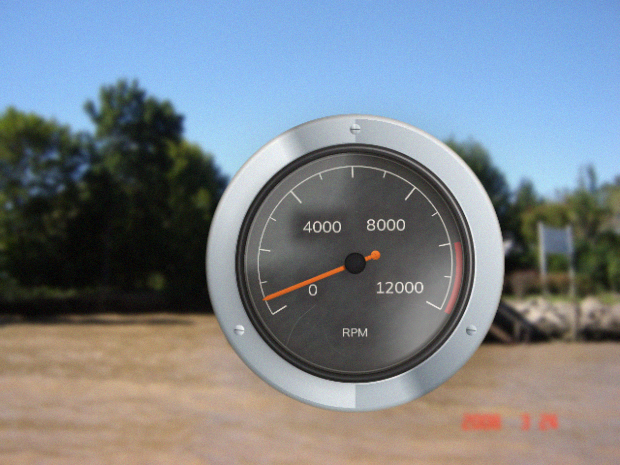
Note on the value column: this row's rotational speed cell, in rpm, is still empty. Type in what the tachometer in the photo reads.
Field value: 500 rpm
